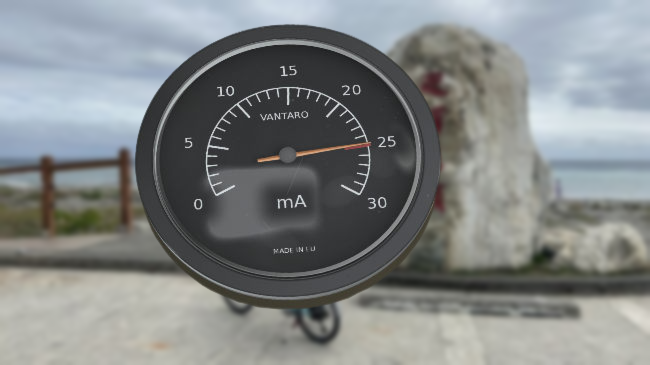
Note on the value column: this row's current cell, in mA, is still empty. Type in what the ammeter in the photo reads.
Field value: 25 mA
